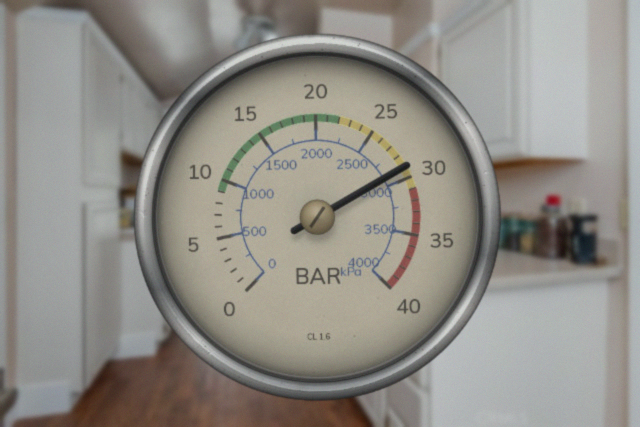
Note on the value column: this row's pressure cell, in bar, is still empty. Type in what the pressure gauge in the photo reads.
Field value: 29 bar
